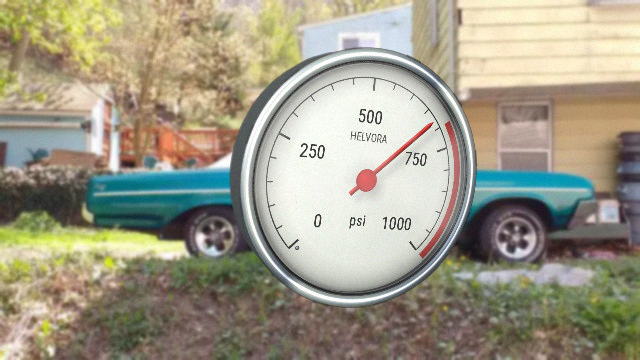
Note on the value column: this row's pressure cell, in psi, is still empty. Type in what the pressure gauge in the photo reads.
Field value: 675 psi
